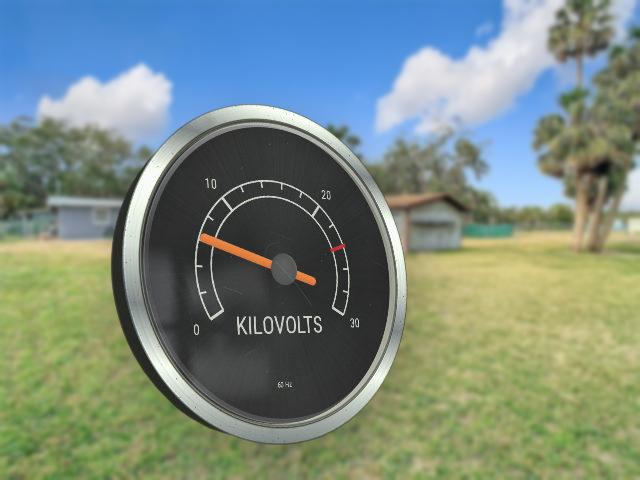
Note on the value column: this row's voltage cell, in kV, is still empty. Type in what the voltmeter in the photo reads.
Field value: 6 kV
